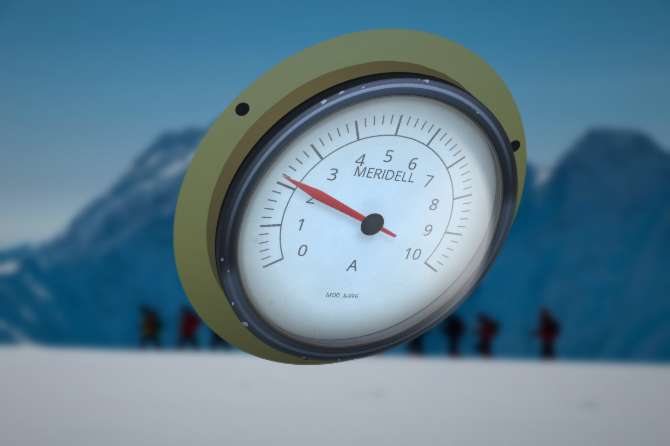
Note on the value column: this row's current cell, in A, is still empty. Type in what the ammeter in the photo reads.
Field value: 2.2 A
